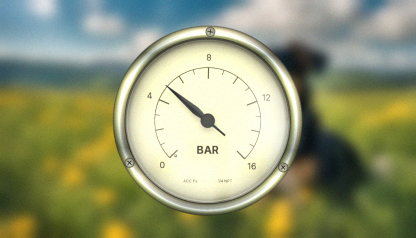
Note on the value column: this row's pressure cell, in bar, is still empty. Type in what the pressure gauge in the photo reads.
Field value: 5 bar
